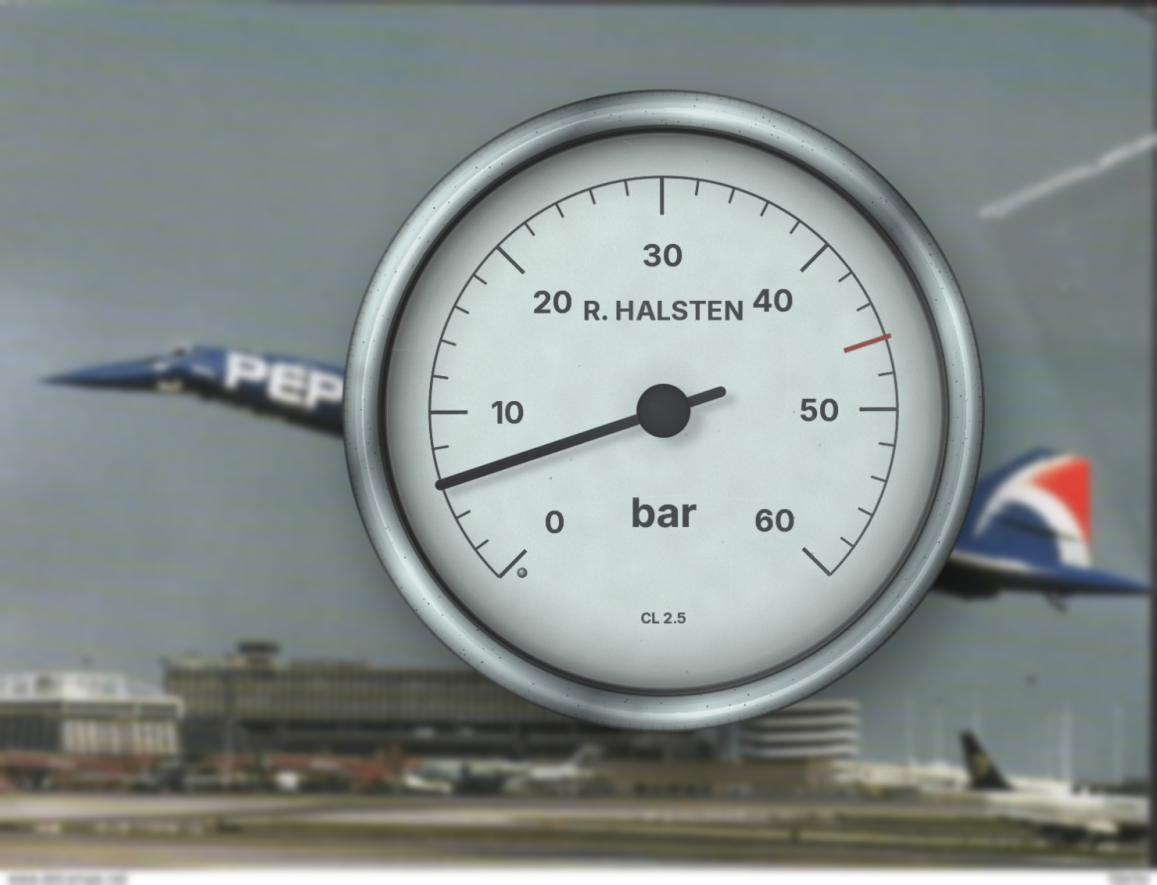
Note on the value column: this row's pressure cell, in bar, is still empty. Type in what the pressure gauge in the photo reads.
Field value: 6 bar
